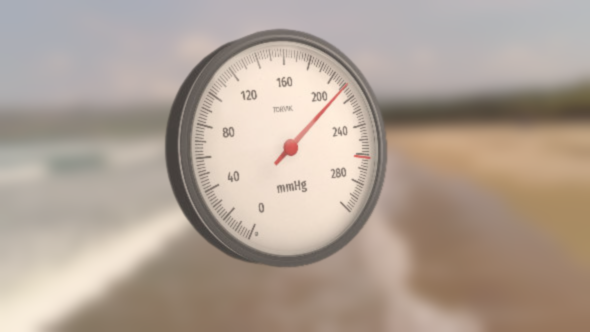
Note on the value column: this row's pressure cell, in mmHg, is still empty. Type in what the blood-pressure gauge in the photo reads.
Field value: 210 mmHg
